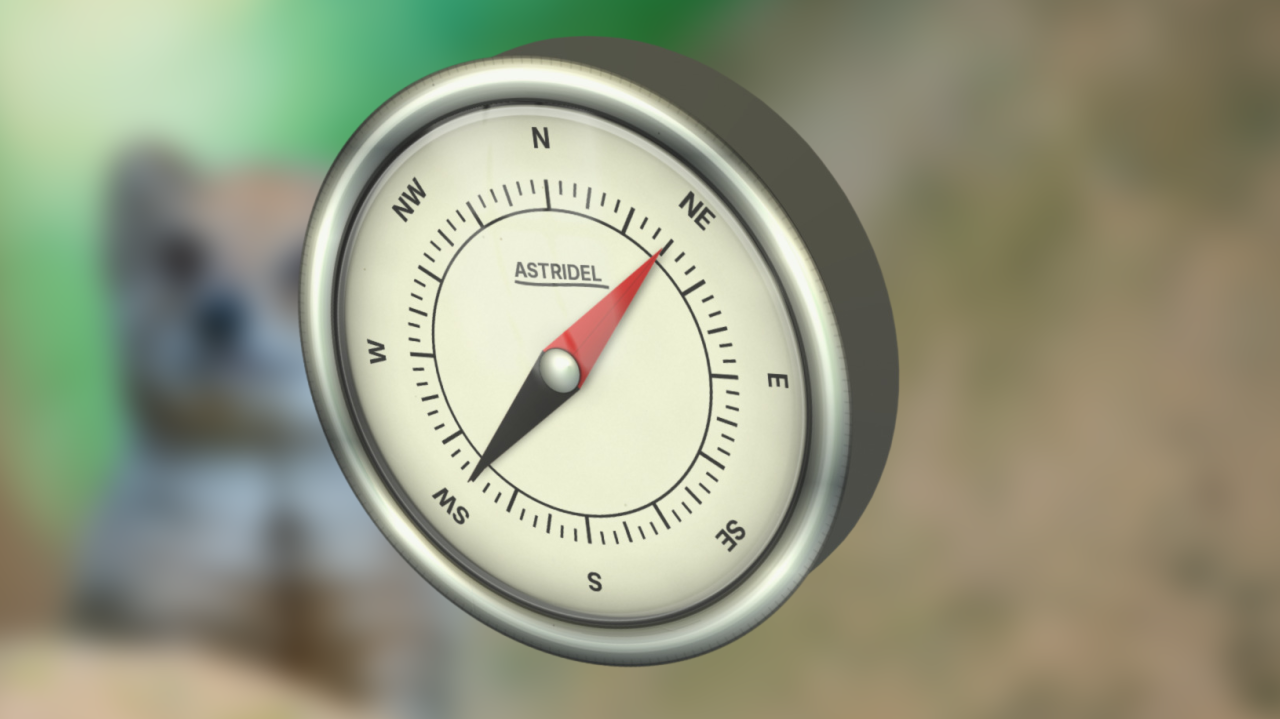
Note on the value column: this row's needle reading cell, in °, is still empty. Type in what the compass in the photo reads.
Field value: 45 °
